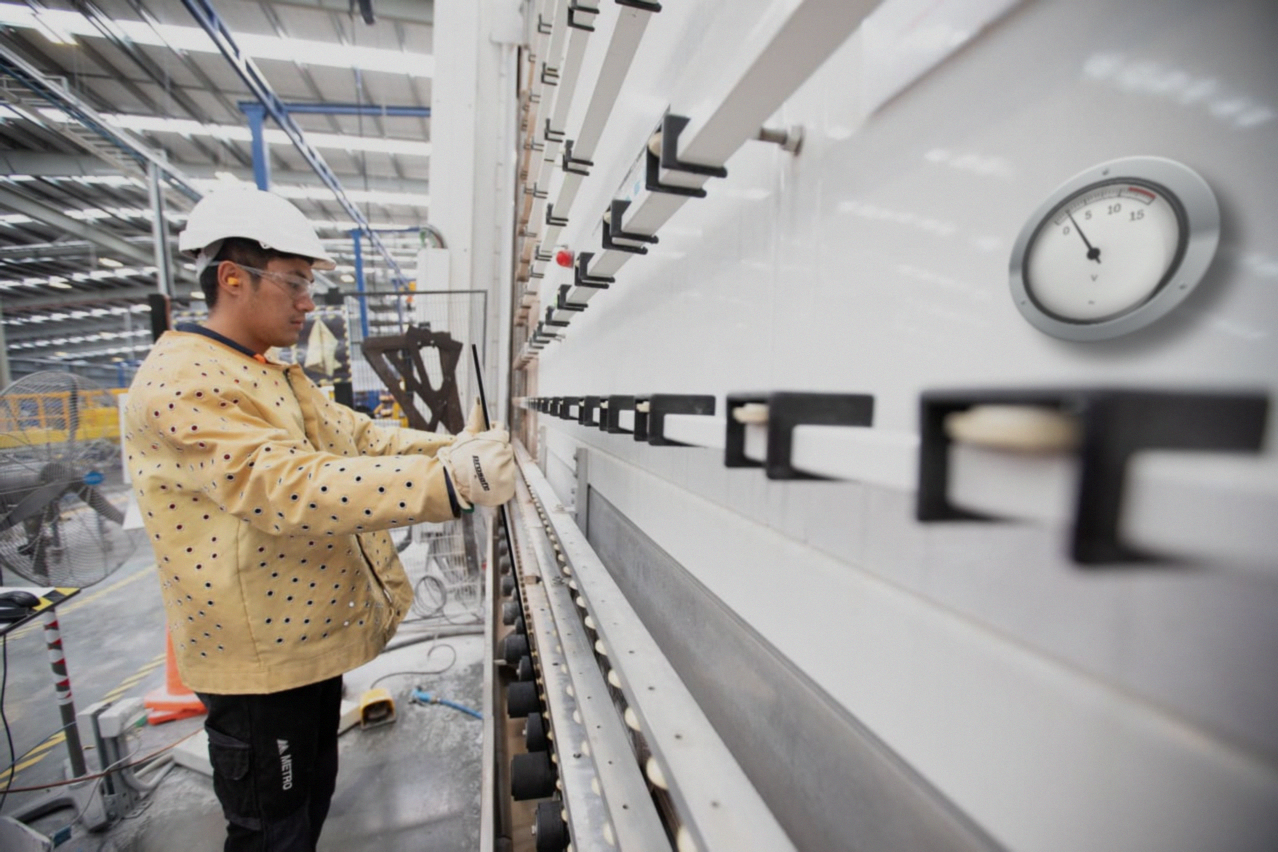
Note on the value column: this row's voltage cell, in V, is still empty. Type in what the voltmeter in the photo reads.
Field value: 2.5 V
